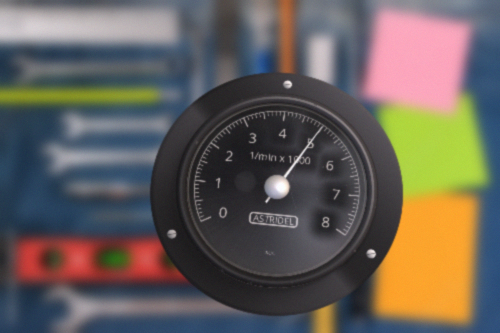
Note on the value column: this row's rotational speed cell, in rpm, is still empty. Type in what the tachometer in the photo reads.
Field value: 5000 rpm
